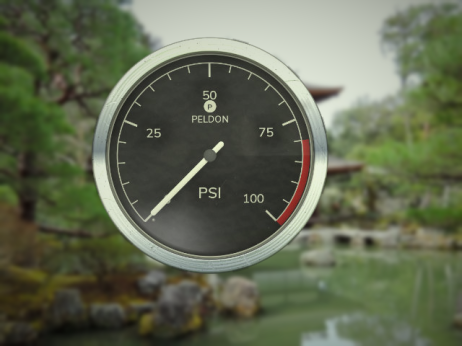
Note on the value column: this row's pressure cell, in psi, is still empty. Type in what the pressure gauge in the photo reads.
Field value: 0 psi
